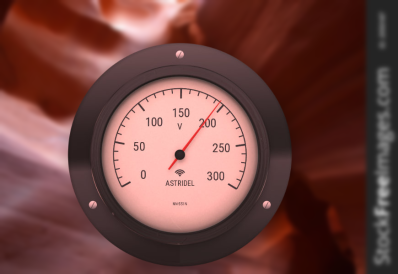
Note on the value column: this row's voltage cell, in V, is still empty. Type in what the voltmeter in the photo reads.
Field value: 195 V
